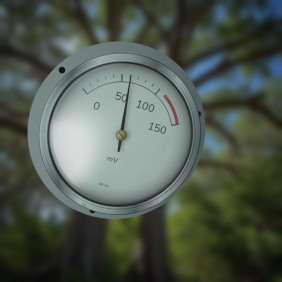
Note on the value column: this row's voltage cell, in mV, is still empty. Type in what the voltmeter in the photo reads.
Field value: 60 mV
